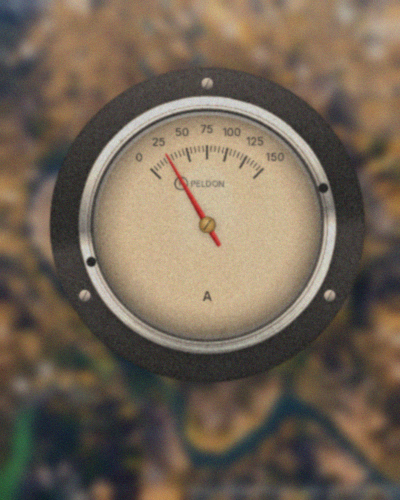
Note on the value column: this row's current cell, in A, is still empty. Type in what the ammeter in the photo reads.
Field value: 25 A
